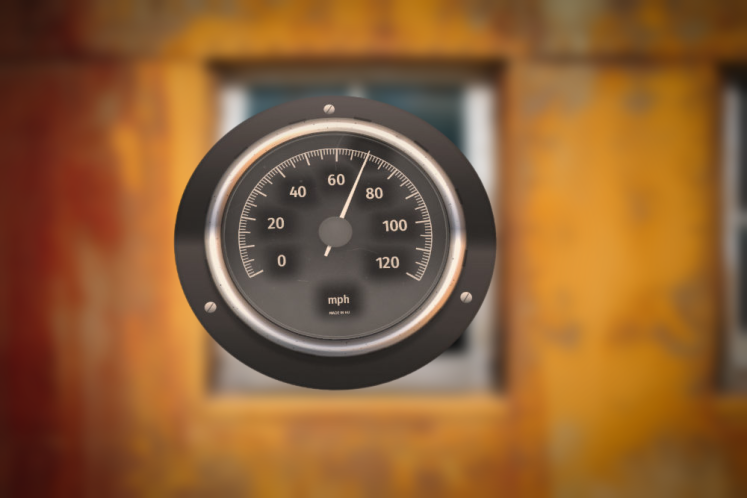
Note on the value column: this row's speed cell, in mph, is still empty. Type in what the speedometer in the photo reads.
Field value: 70 mph
